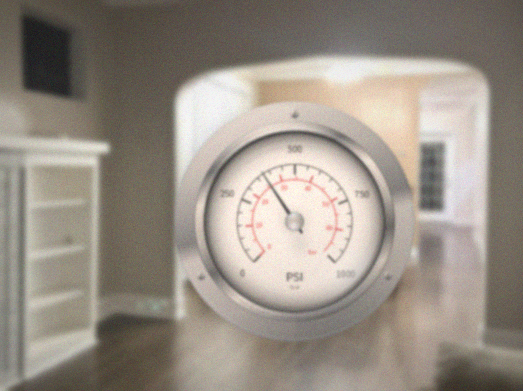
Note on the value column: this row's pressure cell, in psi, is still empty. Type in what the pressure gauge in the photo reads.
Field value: 375 psi
